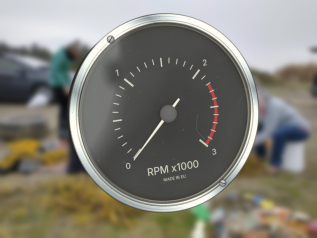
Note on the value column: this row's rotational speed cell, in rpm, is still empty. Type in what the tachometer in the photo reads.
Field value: 0 rpm
